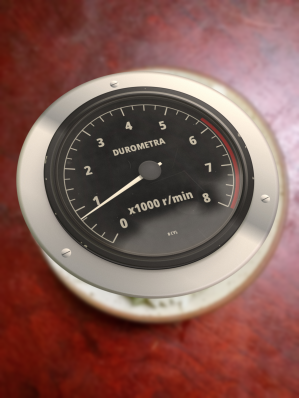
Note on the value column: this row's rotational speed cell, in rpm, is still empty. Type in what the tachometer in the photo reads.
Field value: 750 rpm
